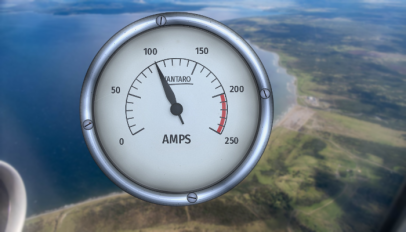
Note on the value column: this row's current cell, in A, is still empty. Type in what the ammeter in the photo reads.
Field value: 100 A
